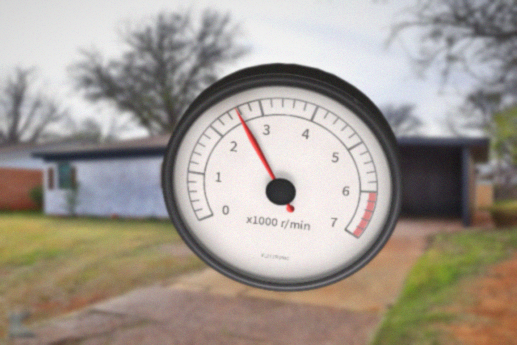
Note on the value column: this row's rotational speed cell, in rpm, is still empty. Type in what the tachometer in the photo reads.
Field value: 2600 rpm
